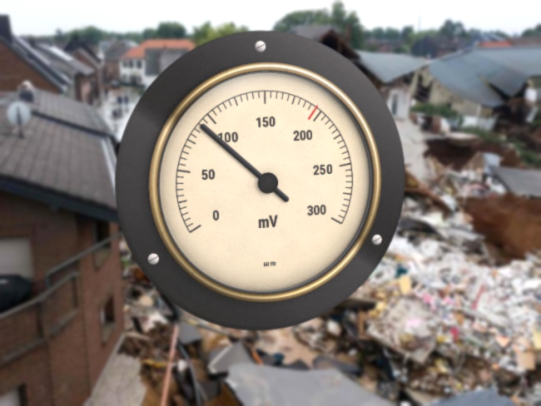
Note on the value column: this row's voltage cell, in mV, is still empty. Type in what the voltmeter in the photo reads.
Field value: 90 mV
